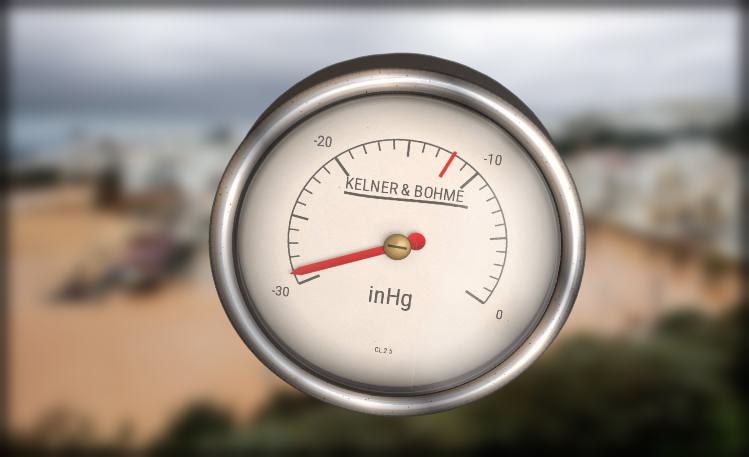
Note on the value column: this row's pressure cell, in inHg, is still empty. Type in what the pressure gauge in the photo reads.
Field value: -29 inHg
